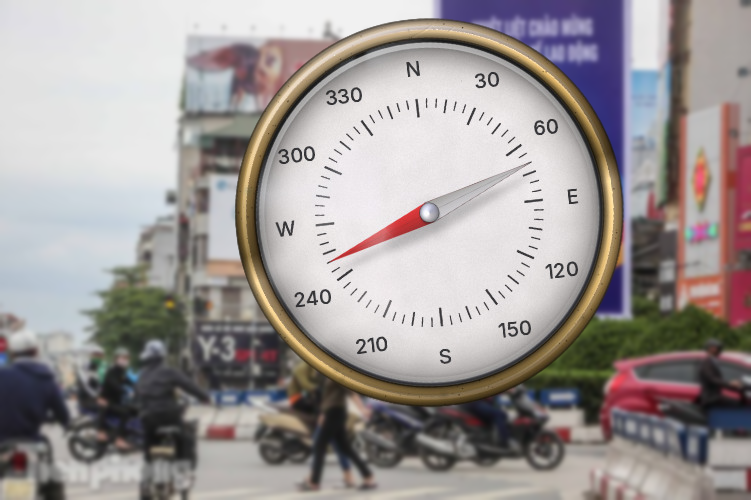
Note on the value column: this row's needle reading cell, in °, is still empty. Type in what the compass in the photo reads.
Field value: 250 °
